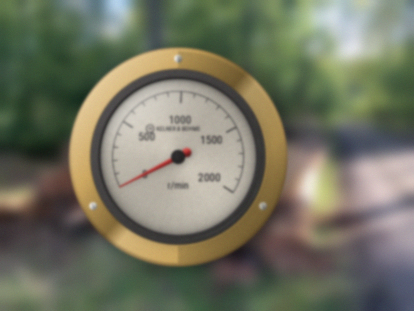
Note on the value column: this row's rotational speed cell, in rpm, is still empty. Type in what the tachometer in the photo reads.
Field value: 0 rpm
